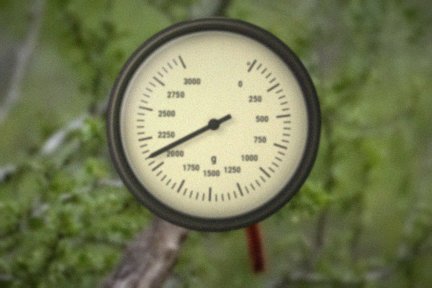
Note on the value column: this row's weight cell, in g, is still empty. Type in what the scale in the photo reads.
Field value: 2100 g
